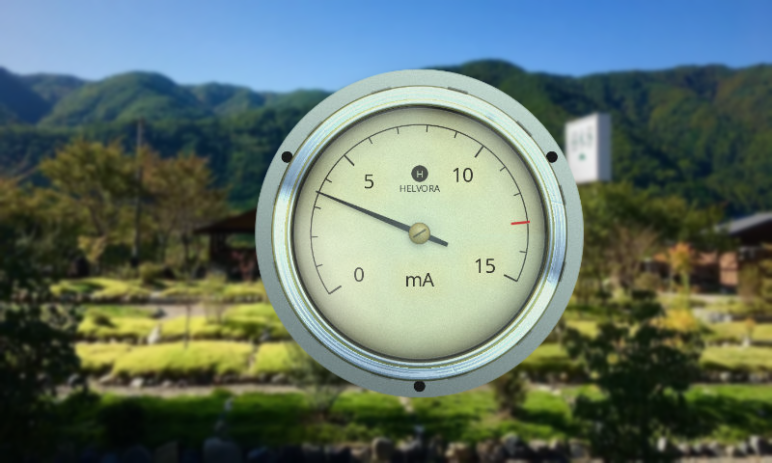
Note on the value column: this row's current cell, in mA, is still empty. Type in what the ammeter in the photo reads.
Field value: 3.5 mA
